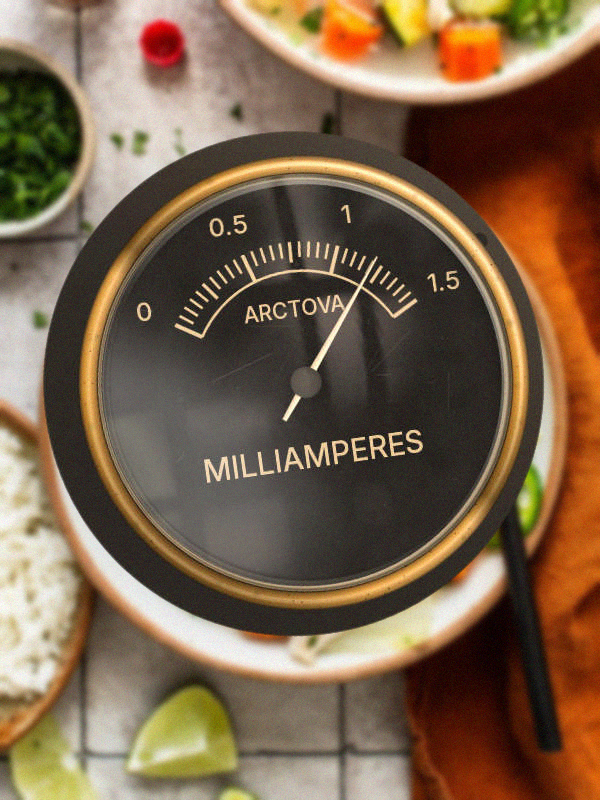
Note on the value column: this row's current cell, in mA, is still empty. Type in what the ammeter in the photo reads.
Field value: 1.2 mA
